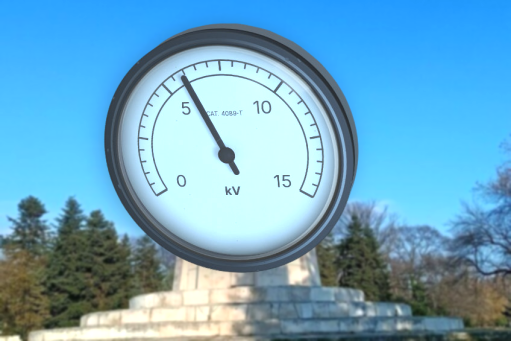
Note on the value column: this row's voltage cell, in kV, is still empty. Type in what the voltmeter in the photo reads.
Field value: 6 kV
